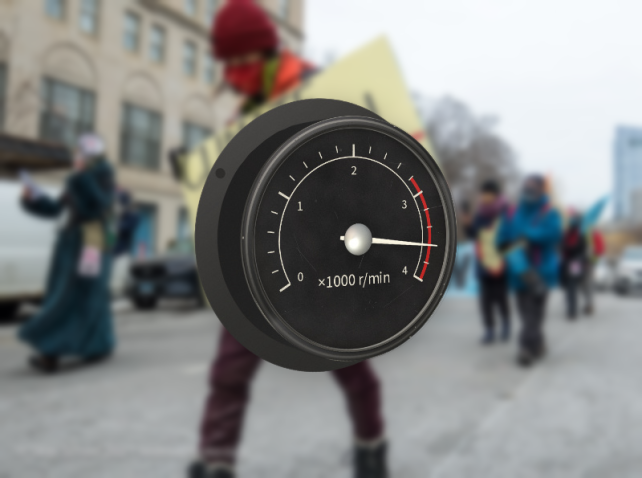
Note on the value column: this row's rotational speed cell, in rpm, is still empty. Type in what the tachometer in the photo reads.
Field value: 3600 rpm
